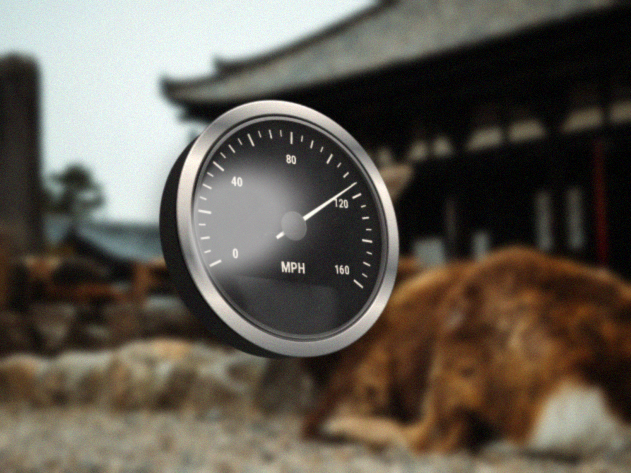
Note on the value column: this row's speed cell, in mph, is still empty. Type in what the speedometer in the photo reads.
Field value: 115 mph
